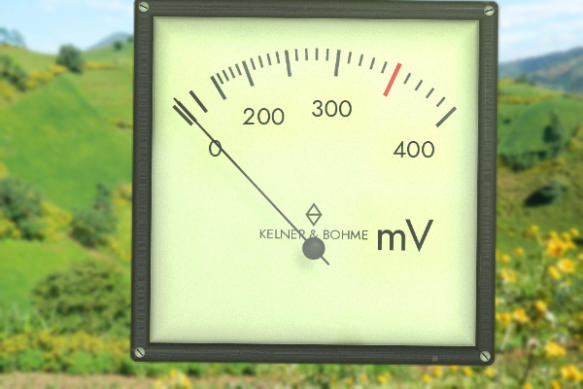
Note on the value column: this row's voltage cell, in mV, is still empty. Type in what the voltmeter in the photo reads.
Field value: 50 mV
